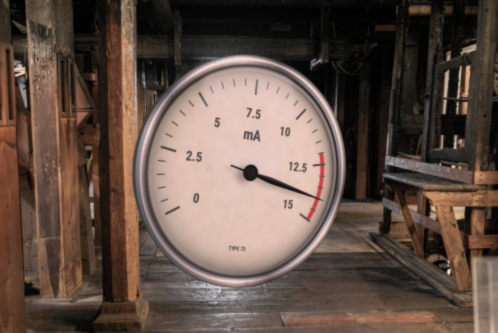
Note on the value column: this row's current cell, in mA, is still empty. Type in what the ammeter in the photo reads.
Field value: 14 mA
